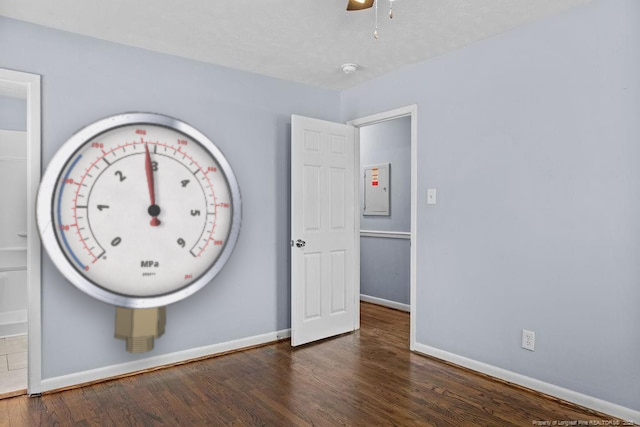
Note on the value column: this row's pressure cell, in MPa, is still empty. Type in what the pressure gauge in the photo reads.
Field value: 2.8 MPa
